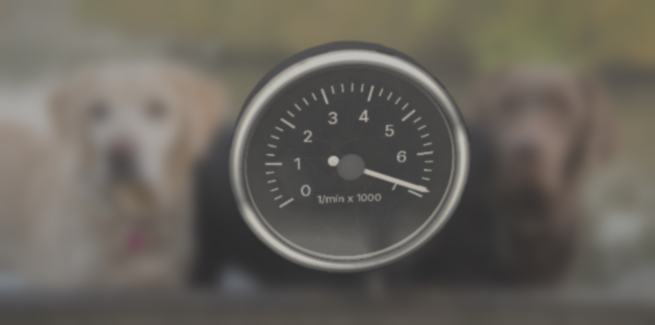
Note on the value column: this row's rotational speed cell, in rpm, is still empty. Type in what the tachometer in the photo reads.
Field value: 6800 rpm
